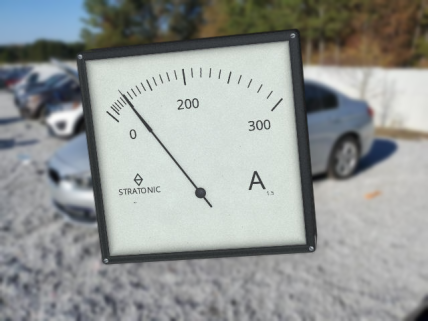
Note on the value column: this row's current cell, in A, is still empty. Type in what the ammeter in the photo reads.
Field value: 100 A
